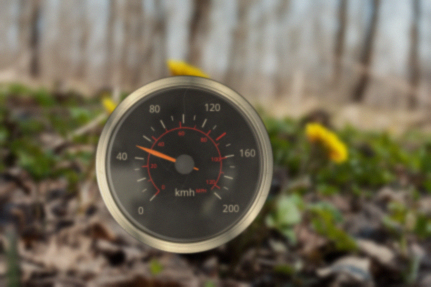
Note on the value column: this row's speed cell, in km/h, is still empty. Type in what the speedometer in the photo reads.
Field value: 50 km/h
